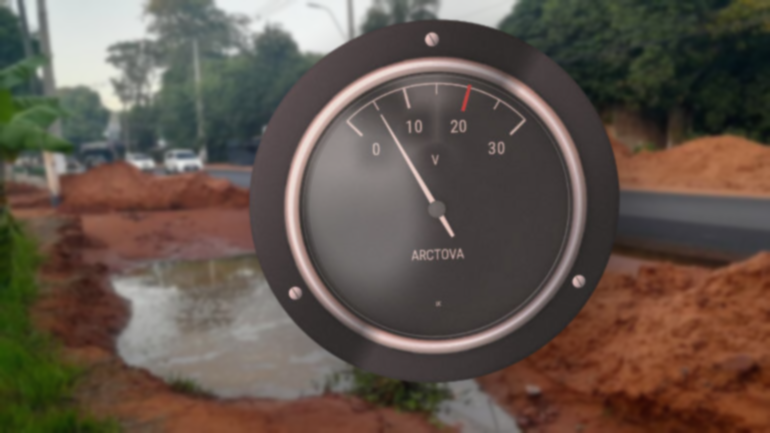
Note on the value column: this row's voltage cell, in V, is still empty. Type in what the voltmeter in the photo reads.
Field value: 5 V
